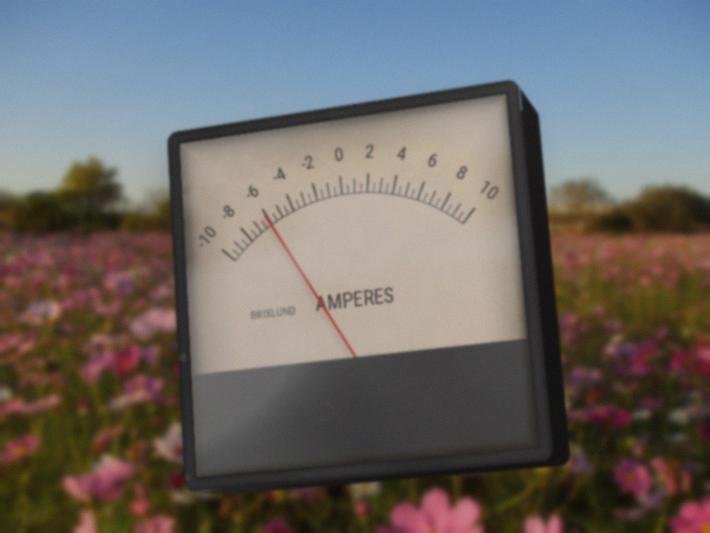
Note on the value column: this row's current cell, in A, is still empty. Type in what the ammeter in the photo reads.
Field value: -6 A
